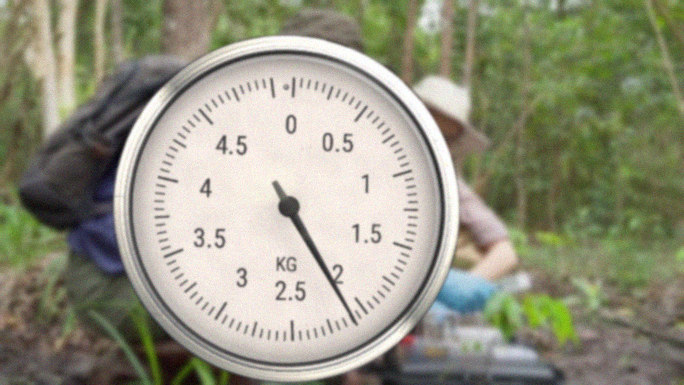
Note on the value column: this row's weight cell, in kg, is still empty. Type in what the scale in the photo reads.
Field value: 2.1 kg
